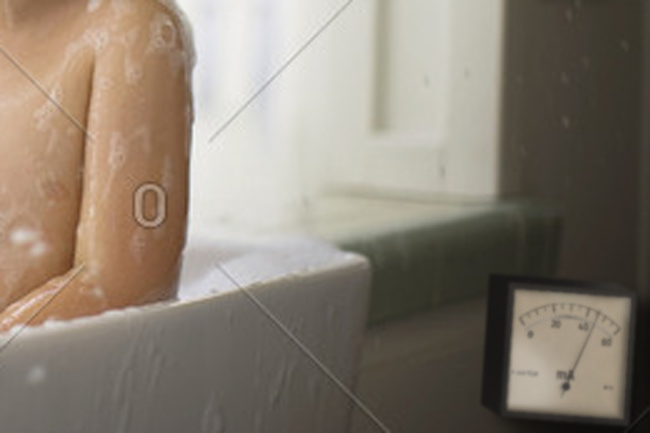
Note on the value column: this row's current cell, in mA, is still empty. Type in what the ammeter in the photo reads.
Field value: 45 mA
